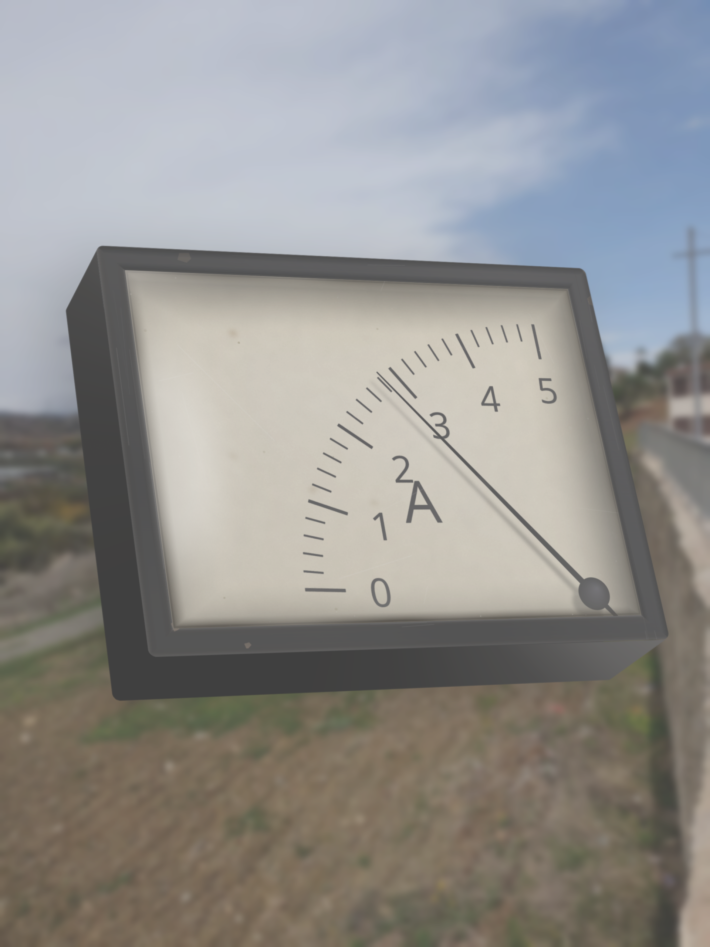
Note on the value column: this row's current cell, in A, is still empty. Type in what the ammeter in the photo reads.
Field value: 2.8 A
